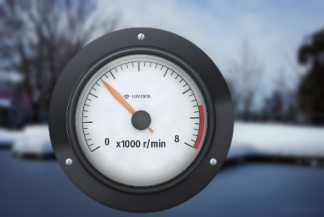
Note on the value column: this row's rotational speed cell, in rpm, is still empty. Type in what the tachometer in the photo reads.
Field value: 2600 rpm
